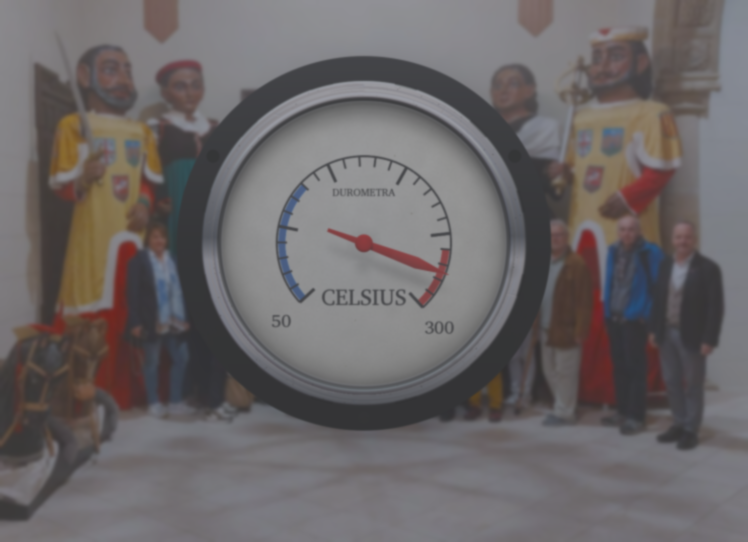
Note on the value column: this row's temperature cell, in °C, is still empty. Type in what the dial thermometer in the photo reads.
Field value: 275 °C
